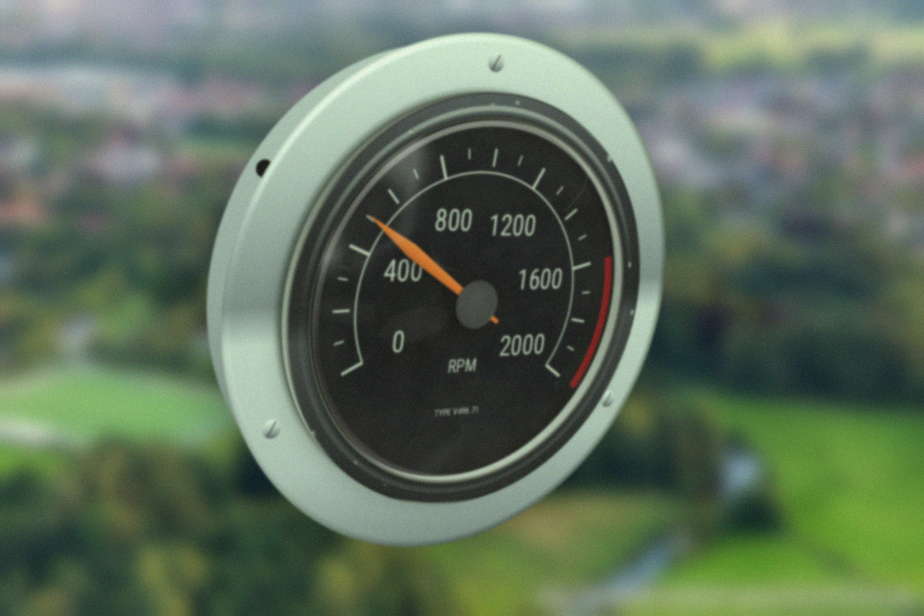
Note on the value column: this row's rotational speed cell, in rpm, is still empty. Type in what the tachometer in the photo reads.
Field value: 500 rpm
